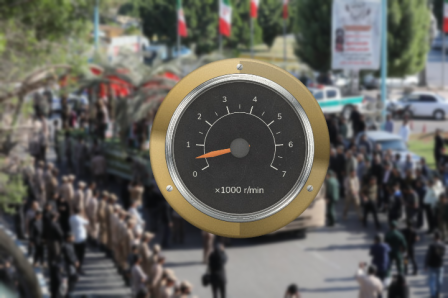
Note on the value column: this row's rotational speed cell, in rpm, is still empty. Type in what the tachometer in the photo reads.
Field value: 500 rpm
